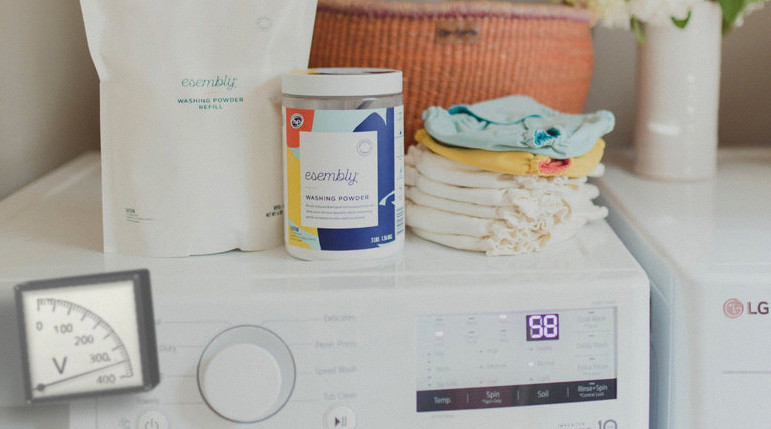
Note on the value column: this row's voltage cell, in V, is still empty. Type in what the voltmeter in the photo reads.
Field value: 350 V
